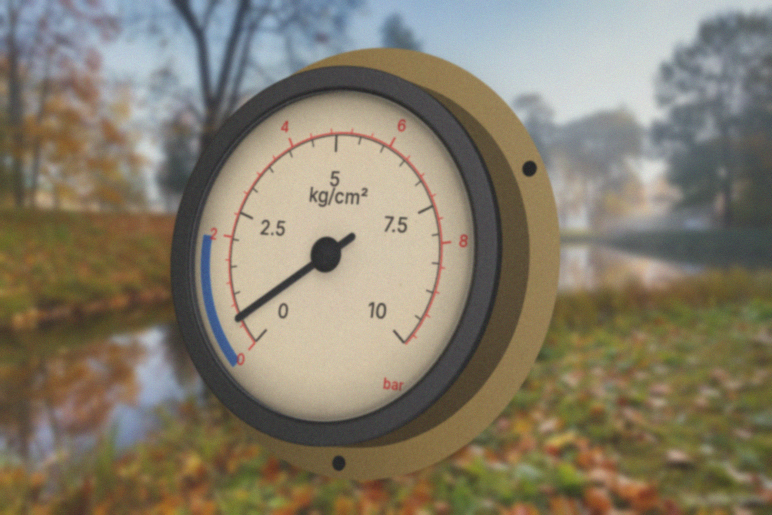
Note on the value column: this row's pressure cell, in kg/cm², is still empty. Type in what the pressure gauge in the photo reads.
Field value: 0.5 kg/cm²
